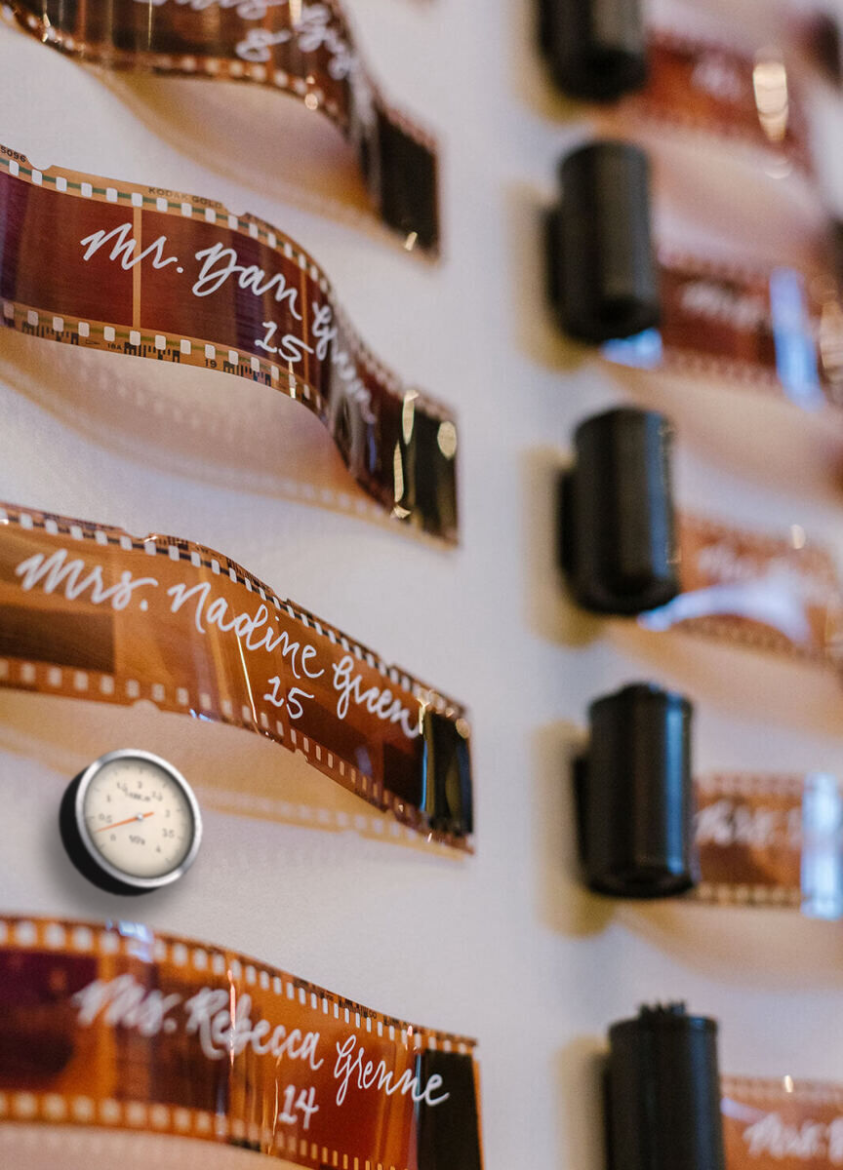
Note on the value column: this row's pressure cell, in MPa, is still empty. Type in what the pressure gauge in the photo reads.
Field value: 0.25 MPa
